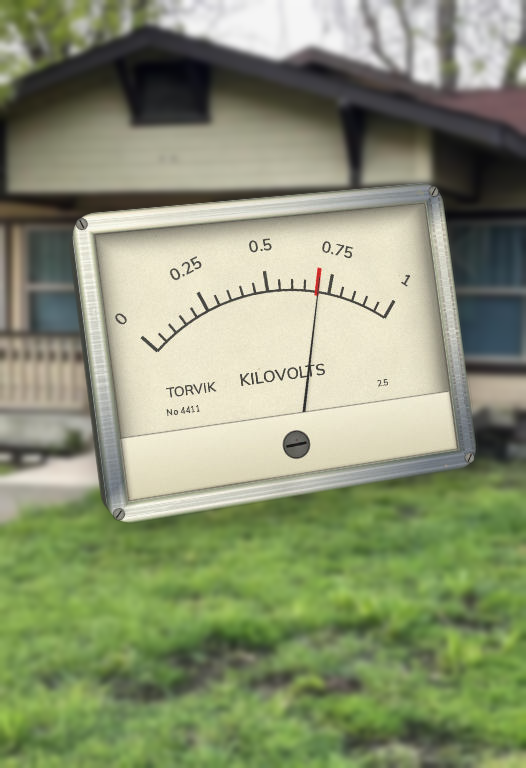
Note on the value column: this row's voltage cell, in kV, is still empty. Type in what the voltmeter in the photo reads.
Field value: 0.7 kV
